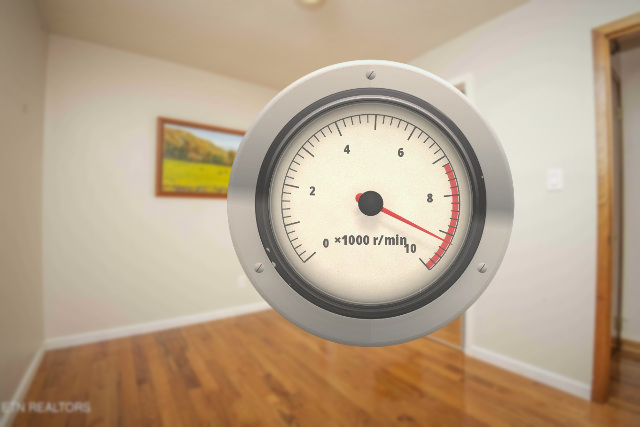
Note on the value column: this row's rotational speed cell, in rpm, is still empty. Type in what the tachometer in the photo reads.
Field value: 9200 rpm
